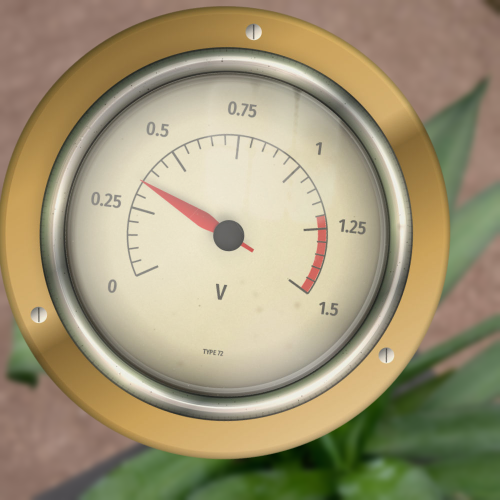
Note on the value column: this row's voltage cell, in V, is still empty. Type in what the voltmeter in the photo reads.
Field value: 0.35 V
